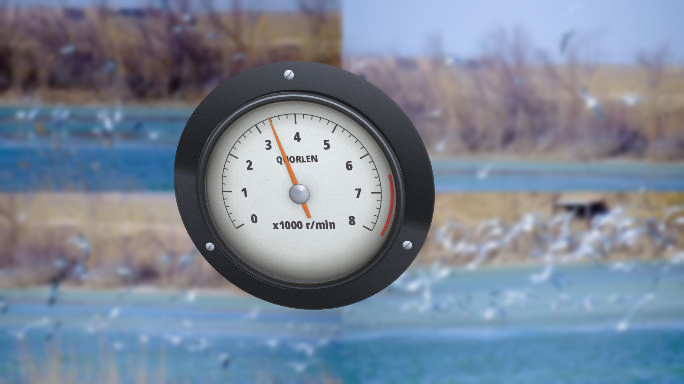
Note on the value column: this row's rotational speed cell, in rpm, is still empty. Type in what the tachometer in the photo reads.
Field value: 3400 rpm
